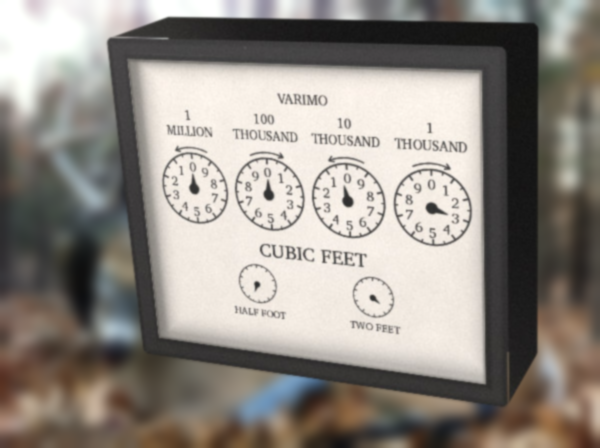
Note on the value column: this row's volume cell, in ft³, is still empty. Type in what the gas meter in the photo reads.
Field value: 300 ft³
